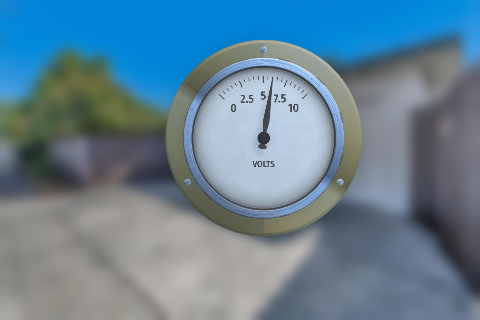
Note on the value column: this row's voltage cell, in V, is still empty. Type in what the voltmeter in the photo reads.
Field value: 6 V
